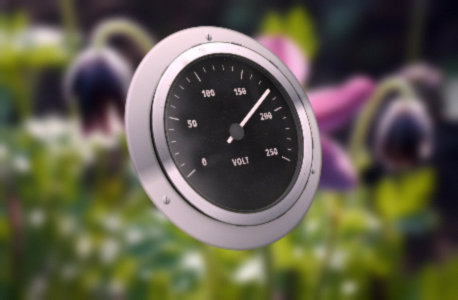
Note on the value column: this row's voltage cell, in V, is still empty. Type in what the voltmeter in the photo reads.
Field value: 180 V
